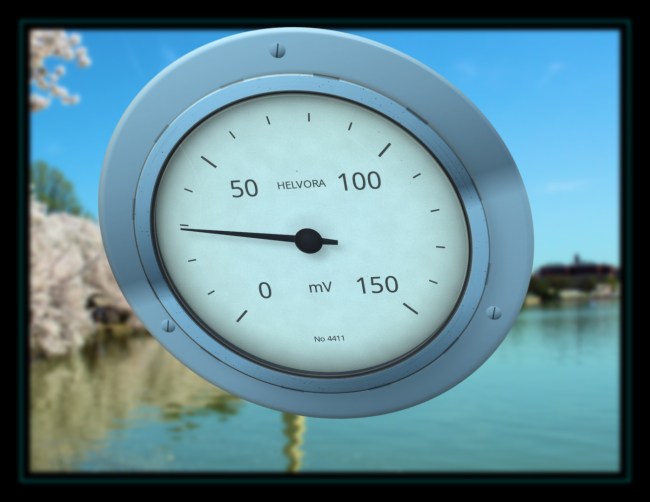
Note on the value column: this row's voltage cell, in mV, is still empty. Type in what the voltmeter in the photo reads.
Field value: 30 mV
